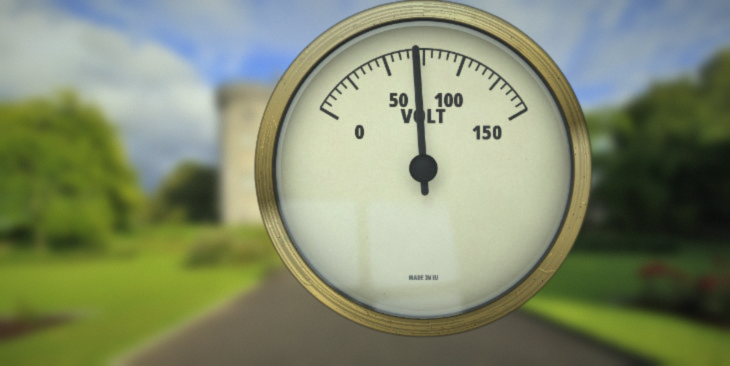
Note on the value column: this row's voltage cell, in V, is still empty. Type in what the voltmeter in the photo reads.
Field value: 70 V
